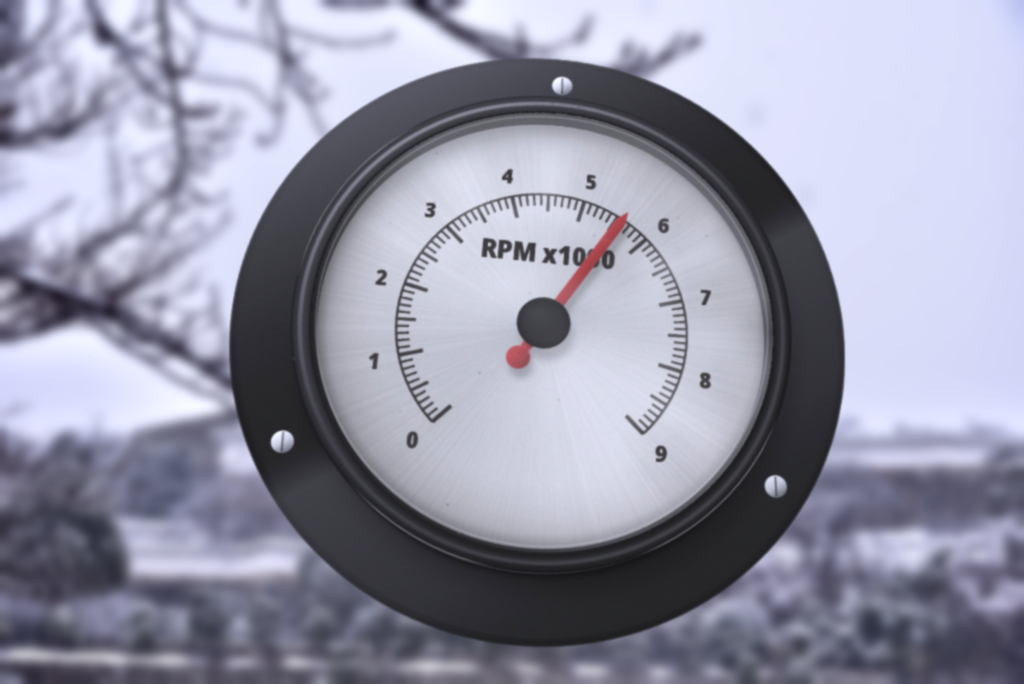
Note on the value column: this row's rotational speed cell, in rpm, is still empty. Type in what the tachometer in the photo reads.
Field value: 5600 rpm
